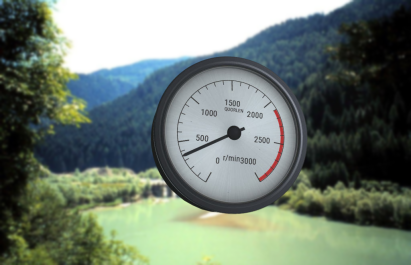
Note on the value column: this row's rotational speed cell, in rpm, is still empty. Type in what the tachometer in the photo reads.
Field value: 350 rpm
